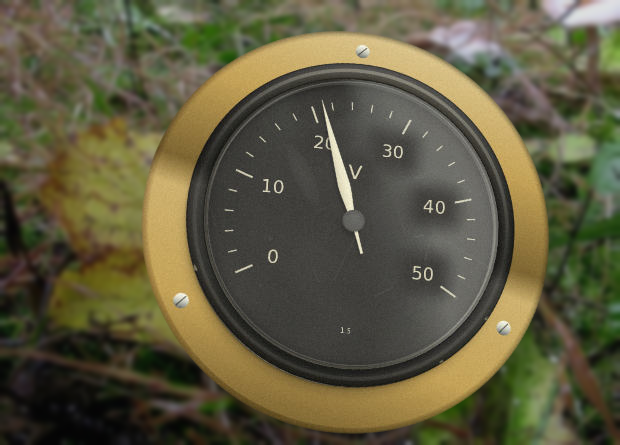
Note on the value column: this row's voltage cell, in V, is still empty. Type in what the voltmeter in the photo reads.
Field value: 21 V
